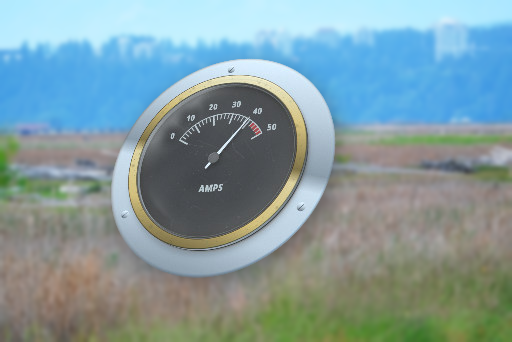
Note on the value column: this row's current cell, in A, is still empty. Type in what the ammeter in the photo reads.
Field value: 40 A
